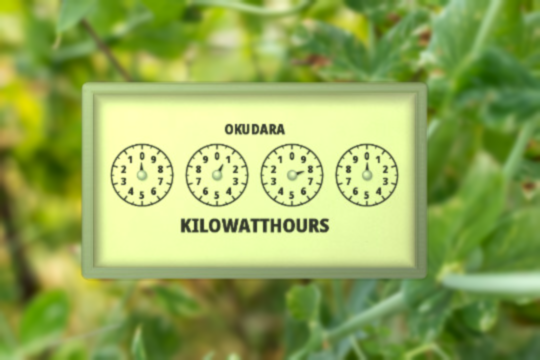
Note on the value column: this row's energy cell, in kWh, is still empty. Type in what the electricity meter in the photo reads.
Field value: 80 kWh
